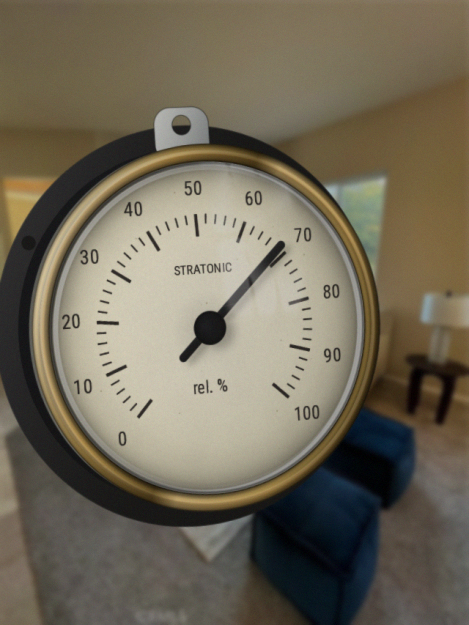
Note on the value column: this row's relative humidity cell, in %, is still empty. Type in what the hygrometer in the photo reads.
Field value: 68 %
